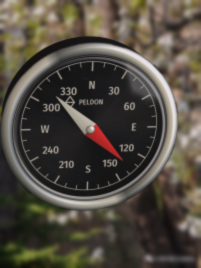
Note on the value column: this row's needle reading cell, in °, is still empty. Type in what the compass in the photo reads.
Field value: 135 °
